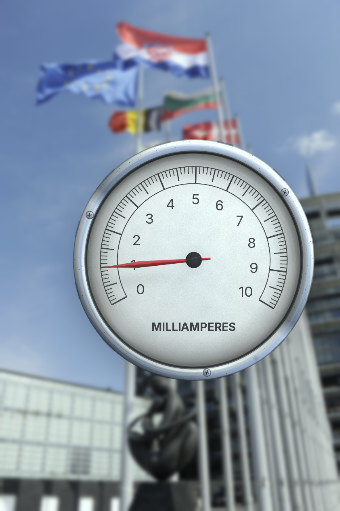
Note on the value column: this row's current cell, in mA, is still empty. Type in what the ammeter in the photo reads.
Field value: 1 mA
